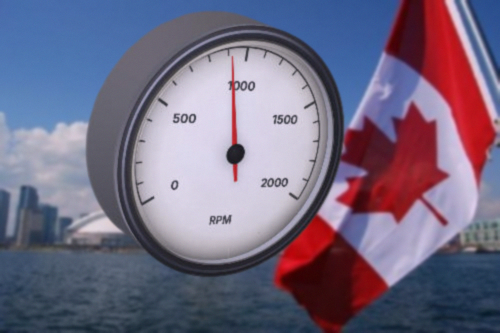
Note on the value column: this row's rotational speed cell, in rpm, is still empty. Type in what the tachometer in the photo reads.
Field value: 900 rpm
